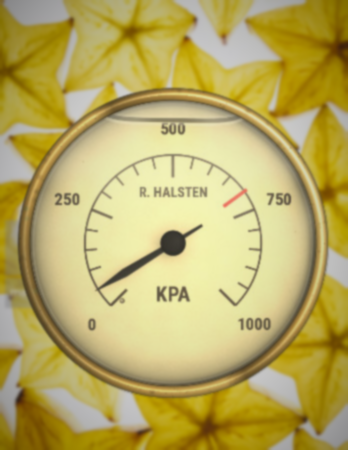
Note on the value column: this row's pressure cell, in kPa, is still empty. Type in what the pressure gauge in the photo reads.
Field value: 50 kPa
